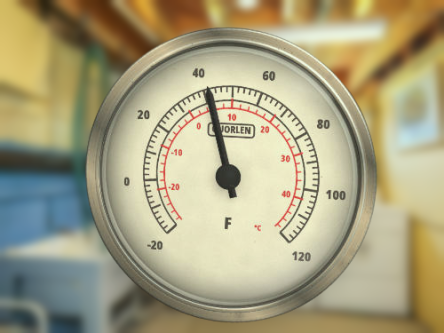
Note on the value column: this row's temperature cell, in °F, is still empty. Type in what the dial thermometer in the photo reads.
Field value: 42 °F
